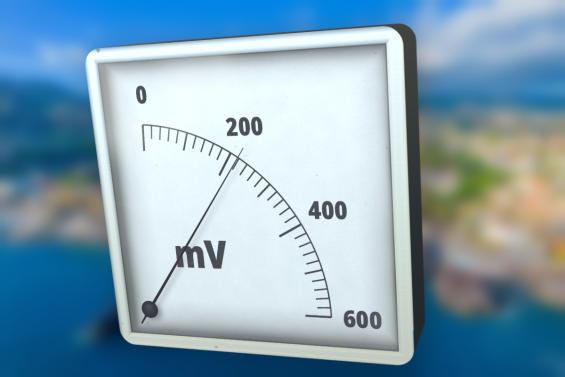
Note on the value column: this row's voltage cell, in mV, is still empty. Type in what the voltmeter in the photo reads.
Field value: 220 mV
